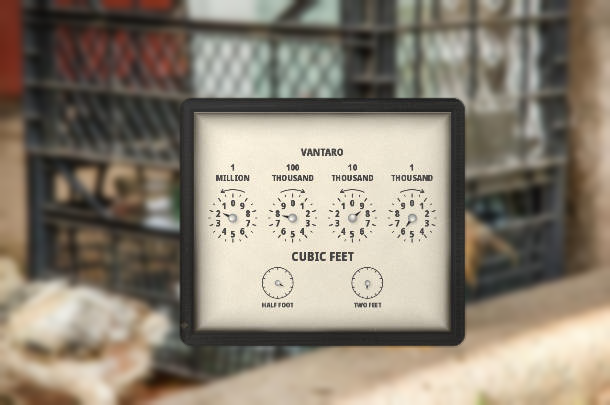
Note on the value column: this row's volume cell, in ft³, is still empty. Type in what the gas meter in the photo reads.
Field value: 178600 ft³
